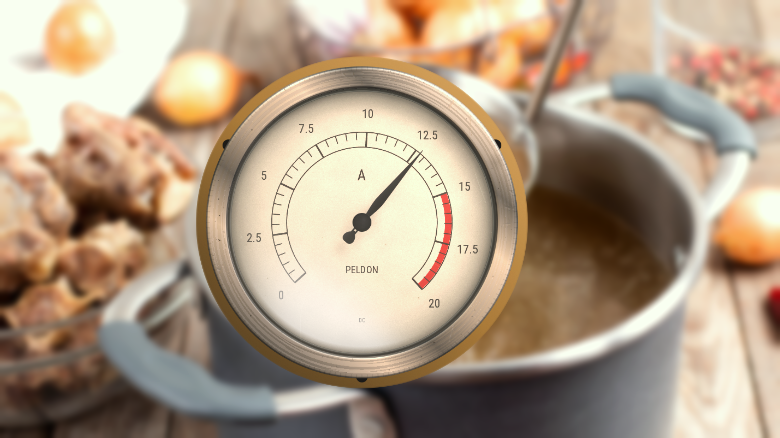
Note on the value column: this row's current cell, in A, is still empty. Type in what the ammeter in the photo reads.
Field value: 12.75 A
